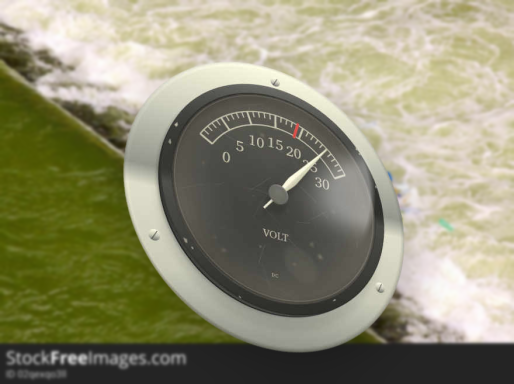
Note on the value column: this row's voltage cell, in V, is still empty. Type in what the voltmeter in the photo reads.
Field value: 25 V
